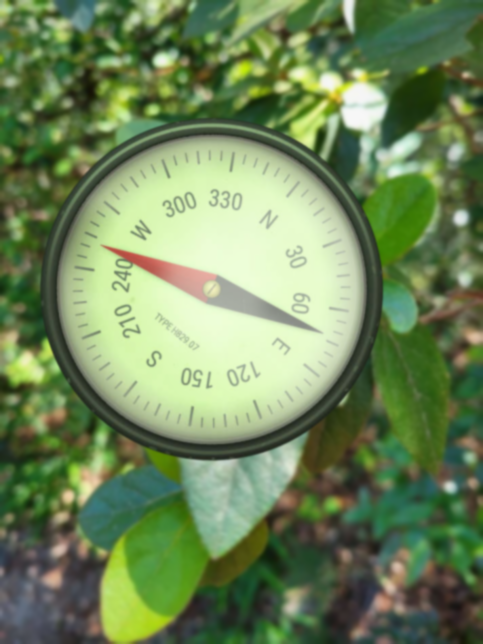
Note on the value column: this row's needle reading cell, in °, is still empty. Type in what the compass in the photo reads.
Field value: 252.5 °
